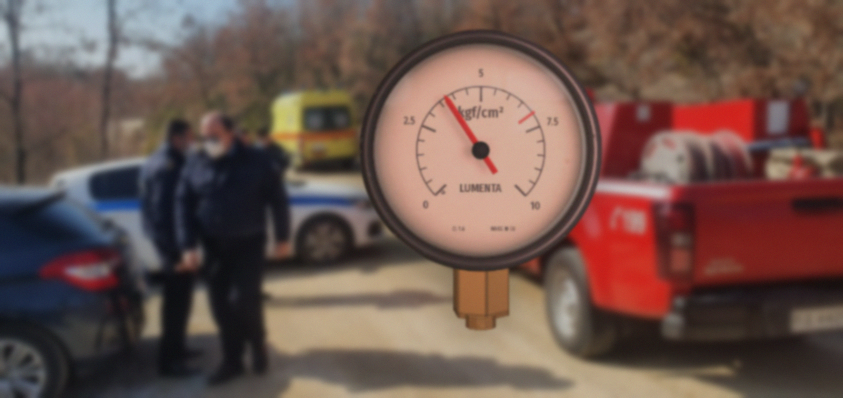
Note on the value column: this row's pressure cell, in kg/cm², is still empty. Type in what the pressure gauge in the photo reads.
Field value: 3.75 kg/cm²
